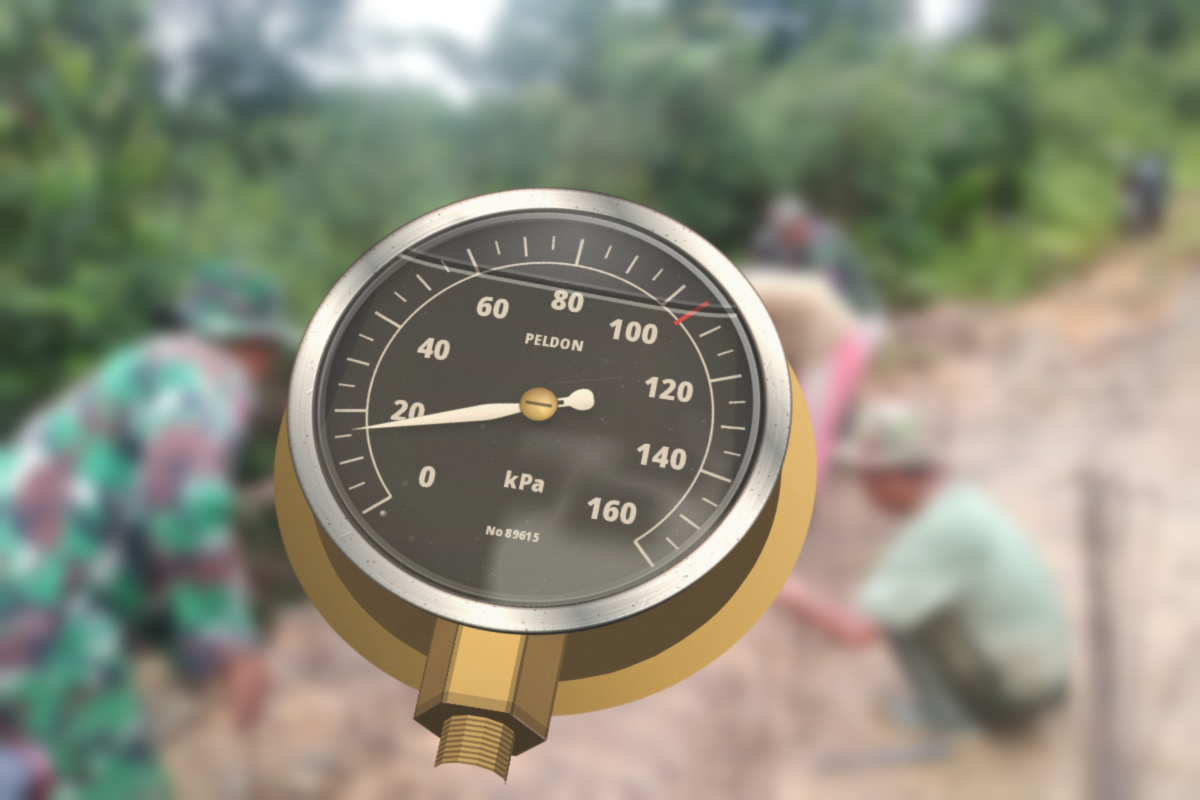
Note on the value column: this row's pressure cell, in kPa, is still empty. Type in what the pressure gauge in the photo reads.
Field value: 15 kPa
